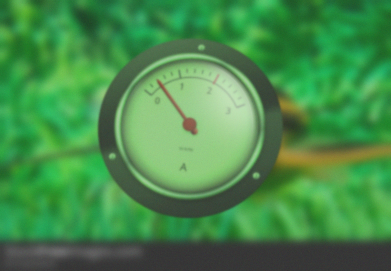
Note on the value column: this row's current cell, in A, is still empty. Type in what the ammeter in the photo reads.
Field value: 0.4 A
